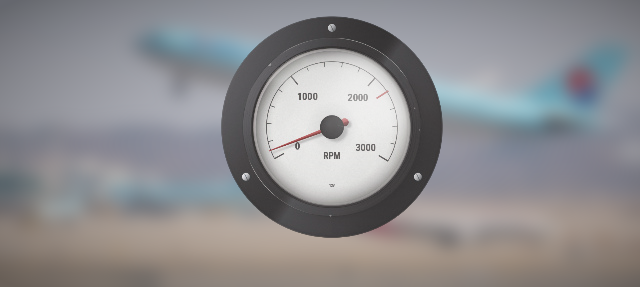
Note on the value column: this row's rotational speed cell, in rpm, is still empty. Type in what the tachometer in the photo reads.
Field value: 100 rpm
